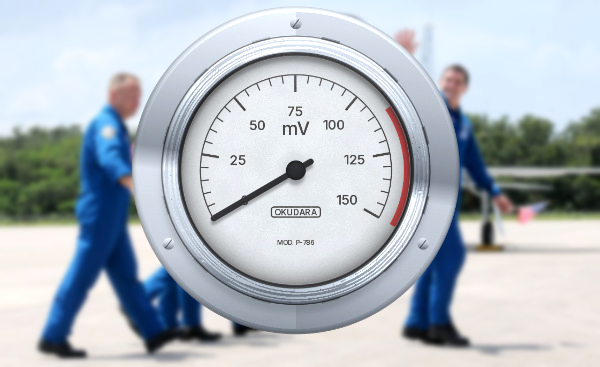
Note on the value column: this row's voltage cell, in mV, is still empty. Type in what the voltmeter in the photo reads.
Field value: 0 mV
